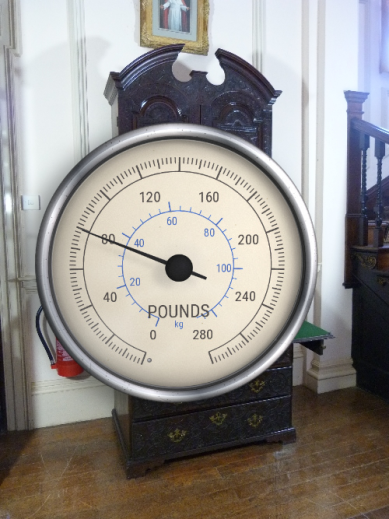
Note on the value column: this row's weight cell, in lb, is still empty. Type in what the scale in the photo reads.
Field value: 80 lb
